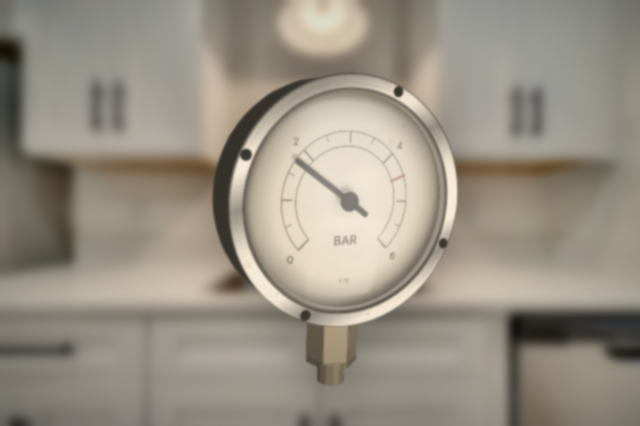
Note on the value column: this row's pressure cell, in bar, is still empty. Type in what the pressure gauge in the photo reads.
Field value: 1.75 bar
